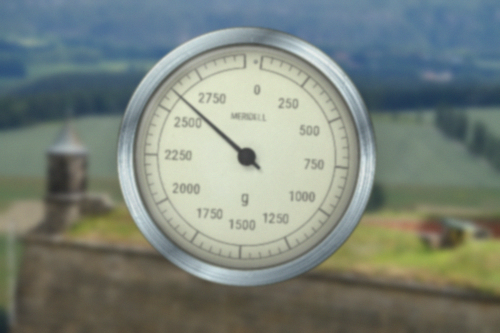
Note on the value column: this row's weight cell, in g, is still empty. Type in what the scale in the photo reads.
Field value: 2600 g
